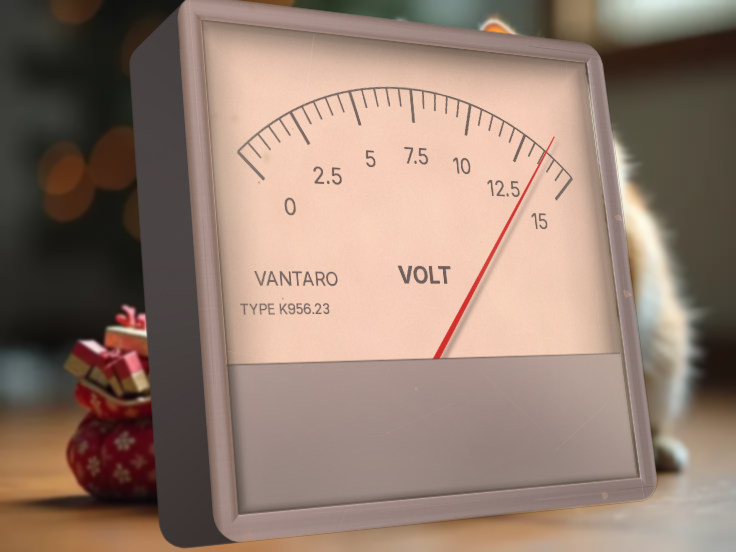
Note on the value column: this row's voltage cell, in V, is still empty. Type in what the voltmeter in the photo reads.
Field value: 13.5 V
